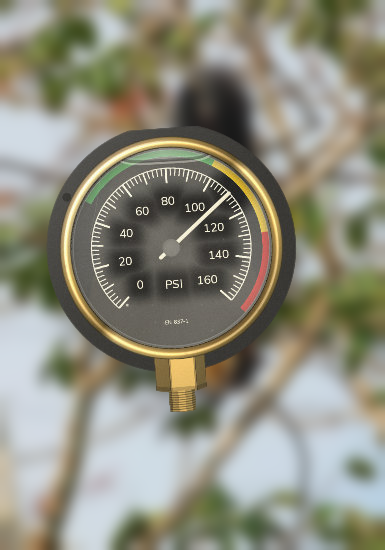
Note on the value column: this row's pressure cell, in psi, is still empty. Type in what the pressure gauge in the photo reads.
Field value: 110 psi
